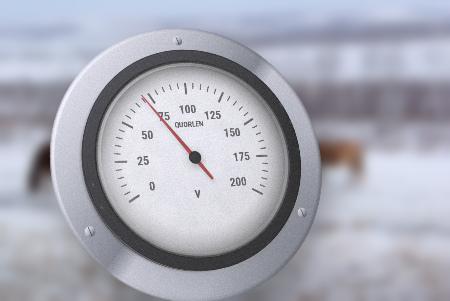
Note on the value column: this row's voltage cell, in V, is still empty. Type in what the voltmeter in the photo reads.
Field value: 70 V
